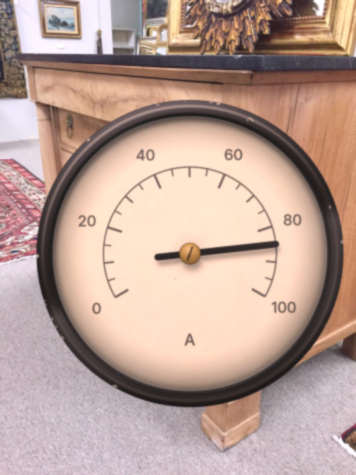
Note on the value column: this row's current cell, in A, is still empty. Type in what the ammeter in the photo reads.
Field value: 85 A
